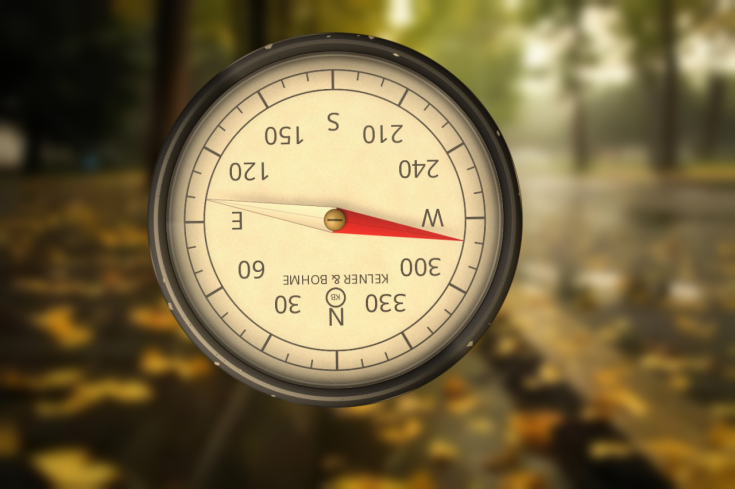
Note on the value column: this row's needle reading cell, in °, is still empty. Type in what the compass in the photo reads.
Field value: 280 °
